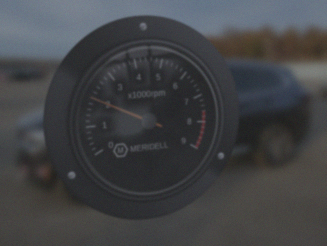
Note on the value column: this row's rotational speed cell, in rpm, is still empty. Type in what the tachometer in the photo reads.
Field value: 2000 rpm
